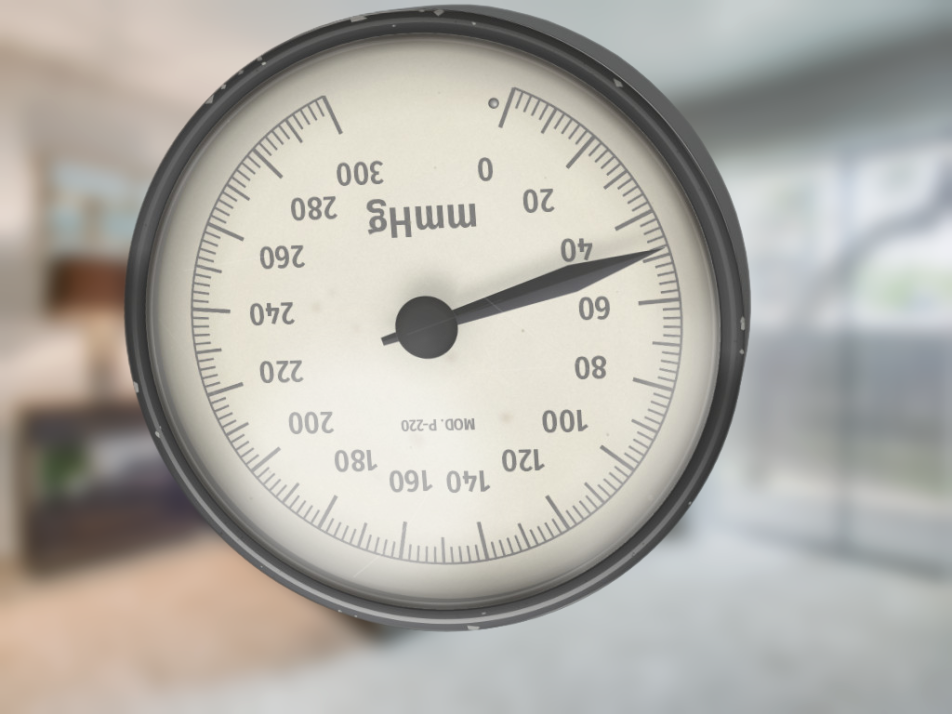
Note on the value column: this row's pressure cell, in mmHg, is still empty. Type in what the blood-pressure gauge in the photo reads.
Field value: 48 mmHg
